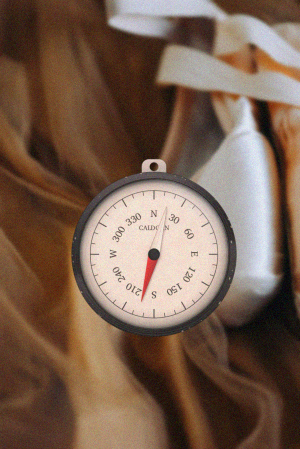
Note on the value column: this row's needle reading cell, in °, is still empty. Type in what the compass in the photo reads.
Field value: 195 °
